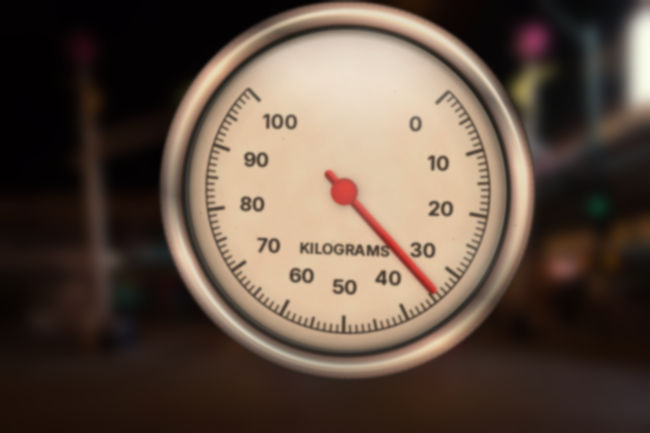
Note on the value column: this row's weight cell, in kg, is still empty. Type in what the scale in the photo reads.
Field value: 34 kg
